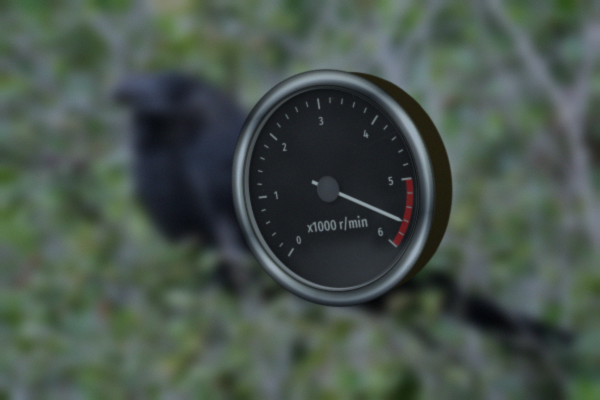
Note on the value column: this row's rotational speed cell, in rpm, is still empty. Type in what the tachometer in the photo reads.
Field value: 5600 rpm
